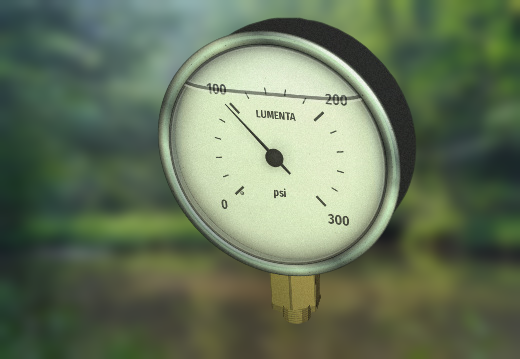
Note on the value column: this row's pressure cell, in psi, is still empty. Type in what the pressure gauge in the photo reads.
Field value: 100 psi
